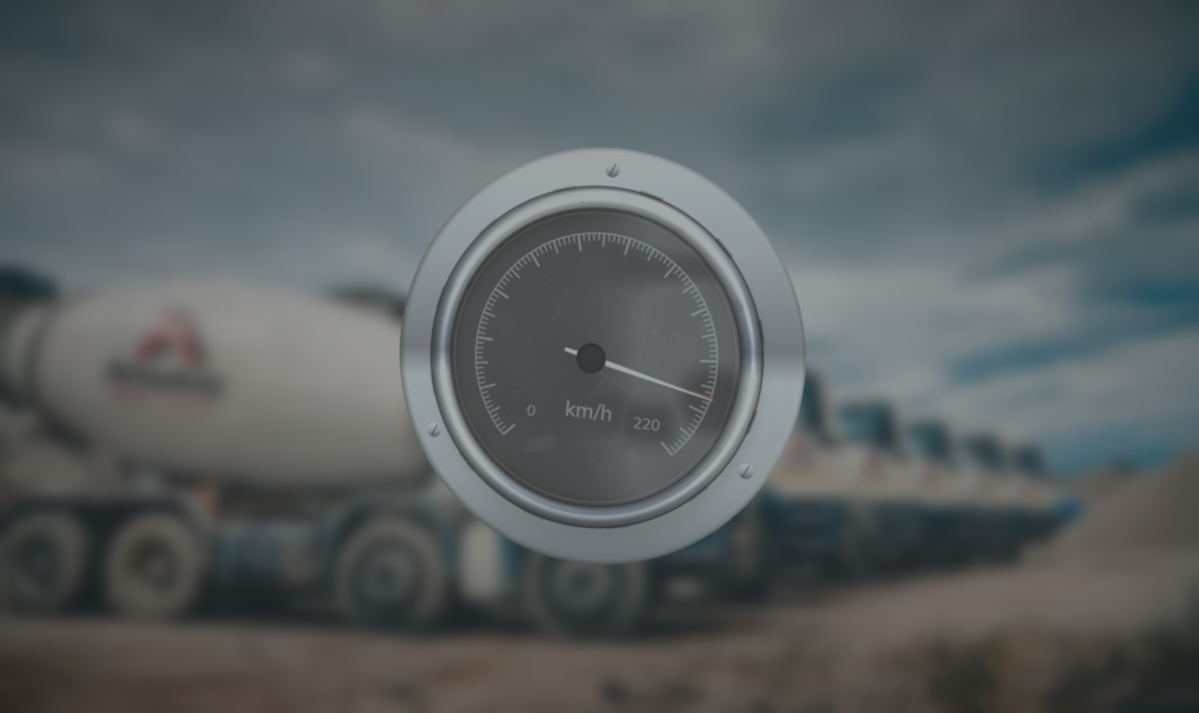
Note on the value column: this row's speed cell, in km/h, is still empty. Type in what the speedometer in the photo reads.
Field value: 194 km/h
